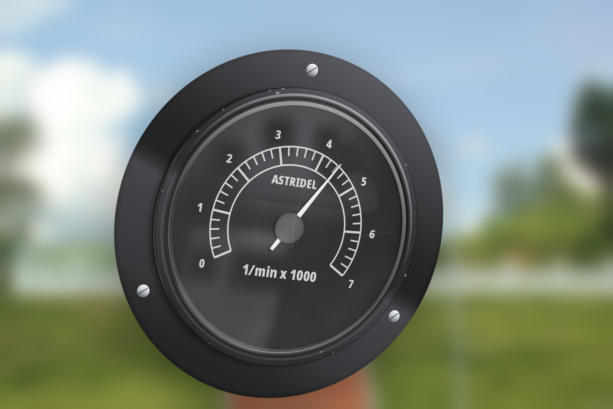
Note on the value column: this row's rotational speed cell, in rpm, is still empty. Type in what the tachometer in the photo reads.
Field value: 4400 rpm
